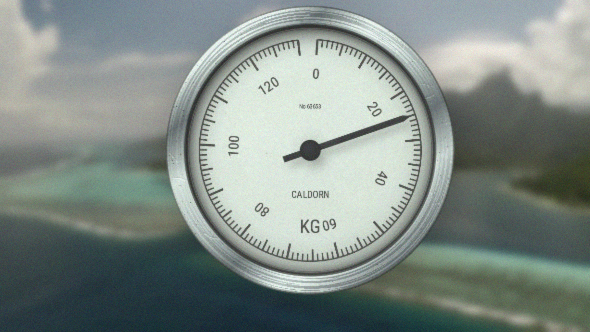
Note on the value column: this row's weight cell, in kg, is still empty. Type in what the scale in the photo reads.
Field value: 25 kg
